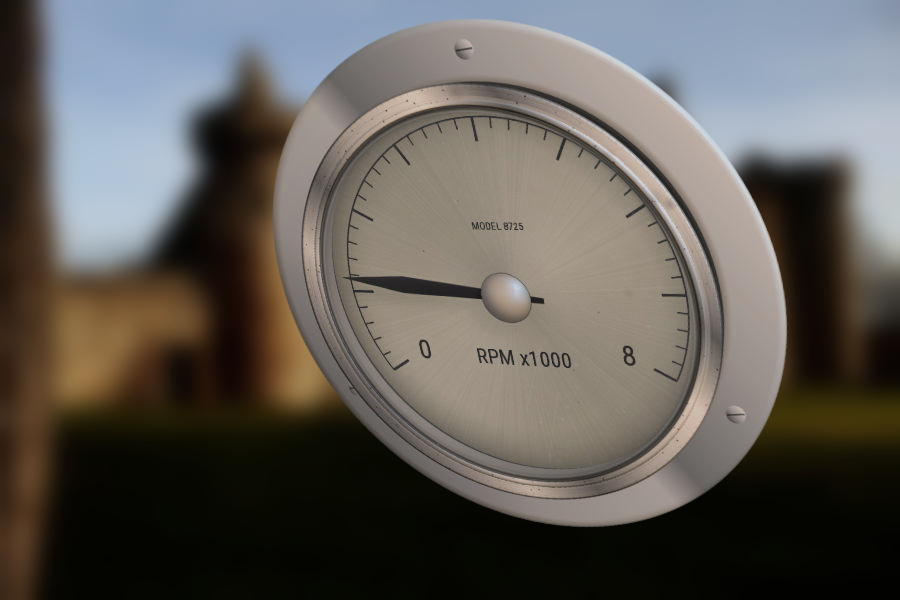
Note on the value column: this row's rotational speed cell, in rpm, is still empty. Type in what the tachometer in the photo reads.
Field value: 1200 rpm
